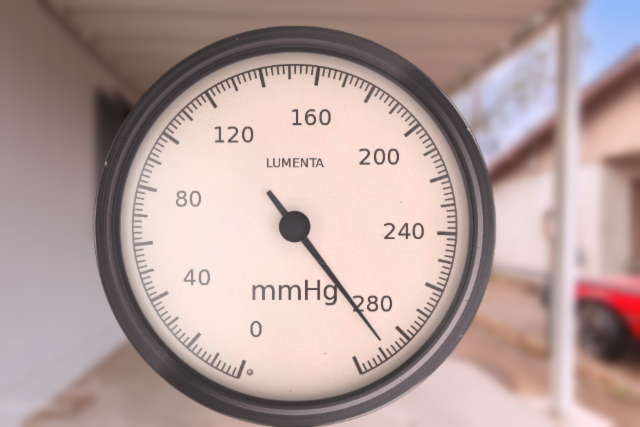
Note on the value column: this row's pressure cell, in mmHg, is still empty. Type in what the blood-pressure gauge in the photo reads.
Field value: 288 mmHg
